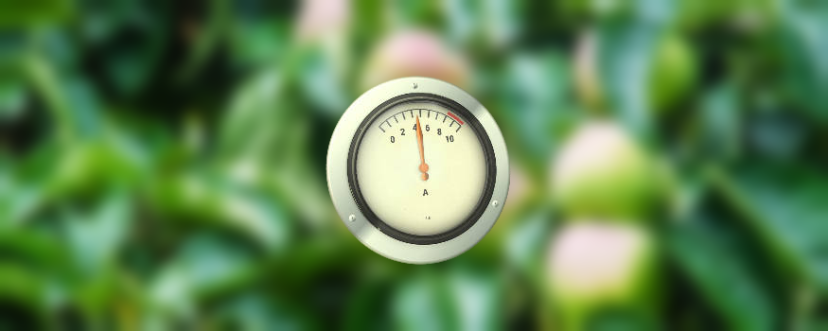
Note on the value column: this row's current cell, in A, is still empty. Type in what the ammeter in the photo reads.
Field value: 4.5 A
